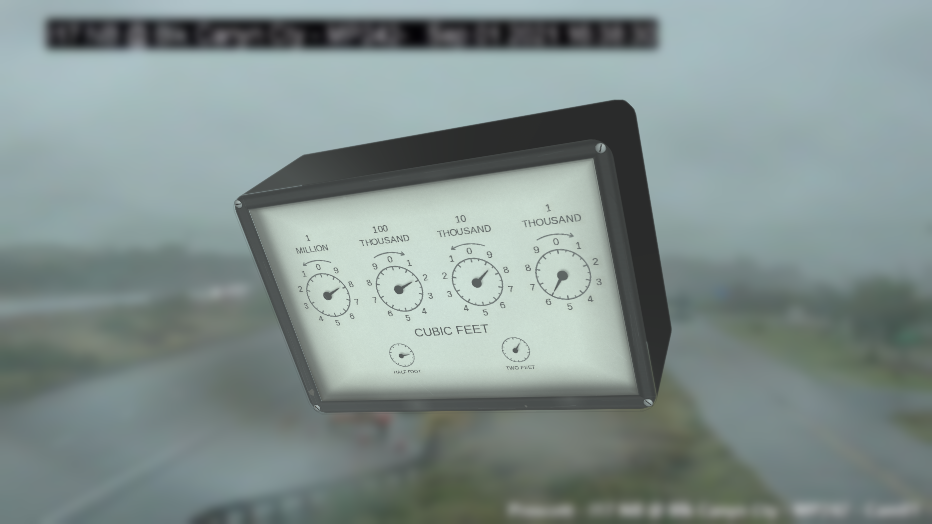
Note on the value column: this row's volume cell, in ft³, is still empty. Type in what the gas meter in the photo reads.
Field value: 818600 ft³
